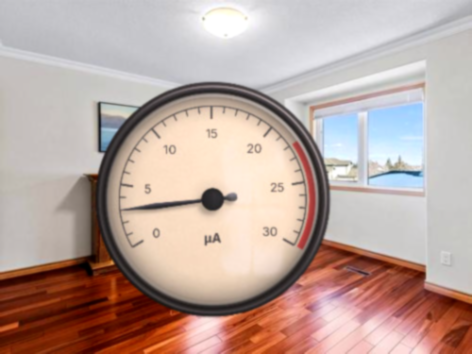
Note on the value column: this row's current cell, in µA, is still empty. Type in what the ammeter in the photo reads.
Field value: 3 µA
